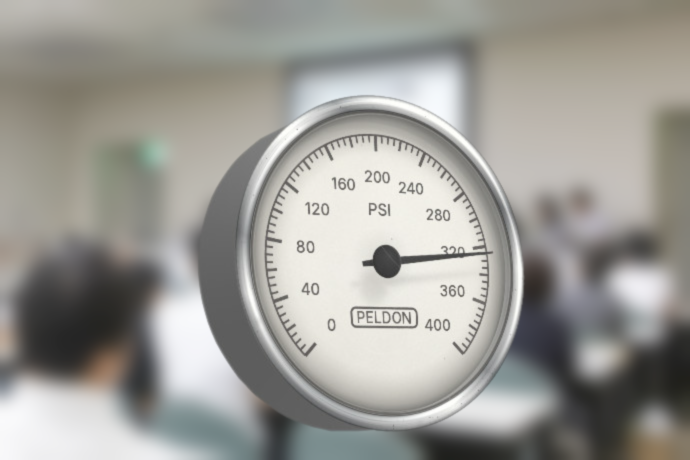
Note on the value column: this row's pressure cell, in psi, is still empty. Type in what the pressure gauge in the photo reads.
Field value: 325 psi
